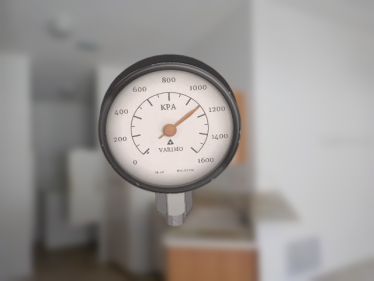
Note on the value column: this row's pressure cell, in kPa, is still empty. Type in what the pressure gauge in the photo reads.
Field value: 1100 kPa
